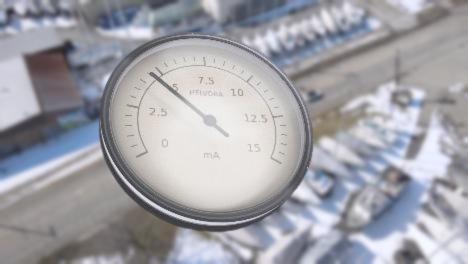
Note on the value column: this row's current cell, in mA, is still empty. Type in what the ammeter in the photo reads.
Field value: 4.5 mA
